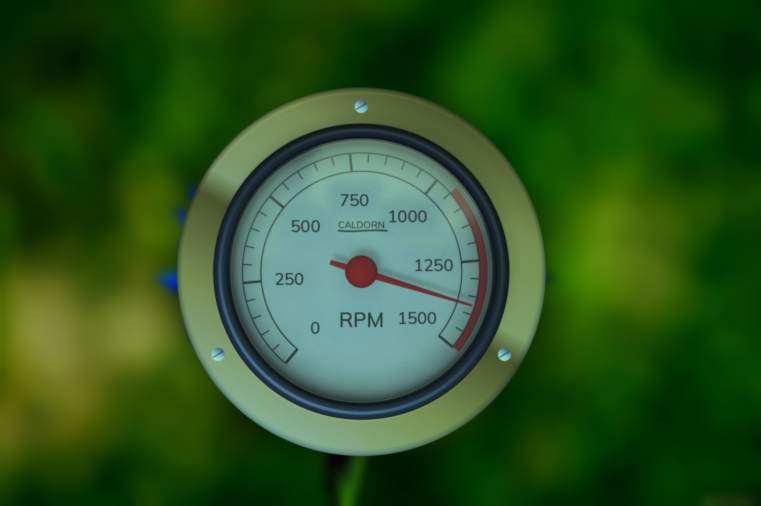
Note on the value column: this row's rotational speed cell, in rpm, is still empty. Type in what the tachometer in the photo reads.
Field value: 1375 rpm
